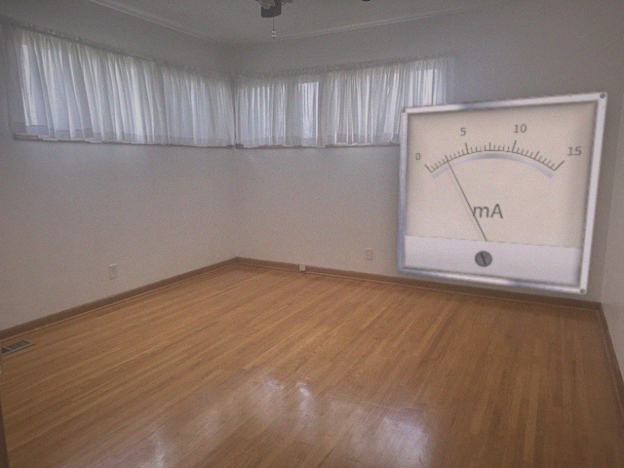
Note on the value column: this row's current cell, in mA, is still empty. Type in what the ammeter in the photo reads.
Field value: 2.5 mA
